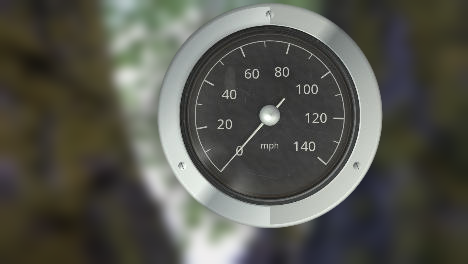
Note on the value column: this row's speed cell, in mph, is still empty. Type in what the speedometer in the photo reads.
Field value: 0 mph
